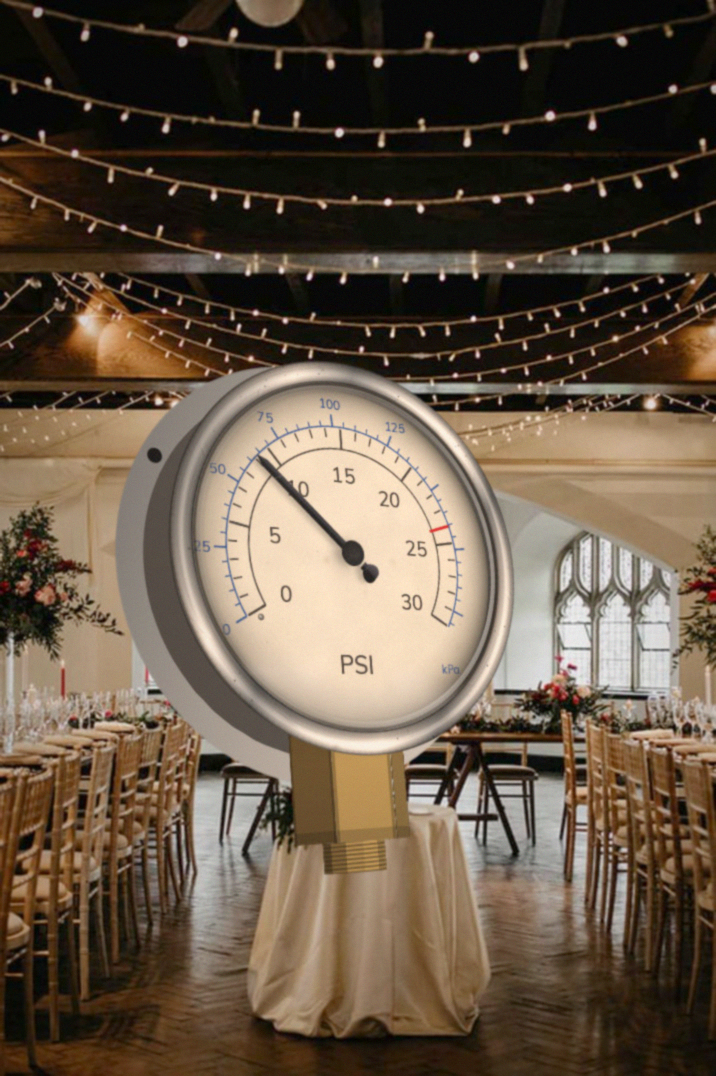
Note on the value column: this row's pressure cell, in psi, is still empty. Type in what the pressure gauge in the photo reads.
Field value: 9 psi
